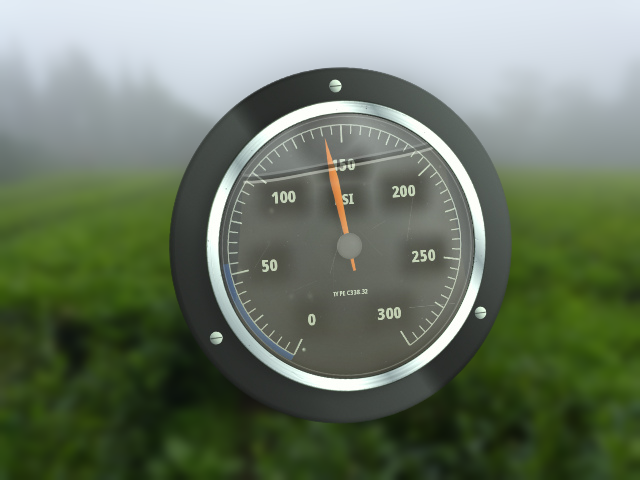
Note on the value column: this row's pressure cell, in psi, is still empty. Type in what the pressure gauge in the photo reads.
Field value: 140 psi
